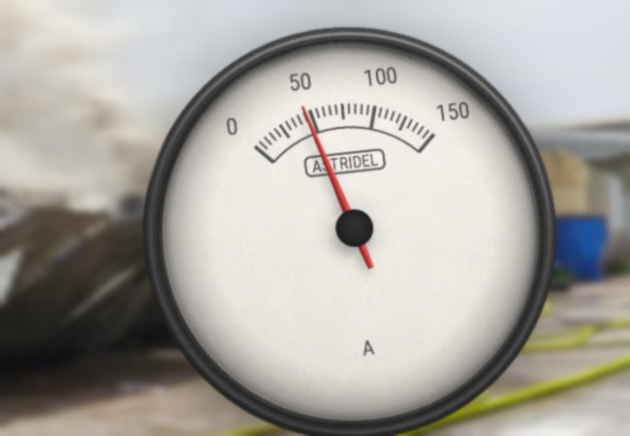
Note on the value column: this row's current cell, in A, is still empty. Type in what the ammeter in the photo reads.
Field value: 45 A
